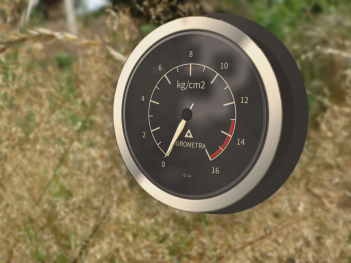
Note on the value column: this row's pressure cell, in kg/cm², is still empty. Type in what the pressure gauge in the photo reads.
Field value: 0 kg/cm²
